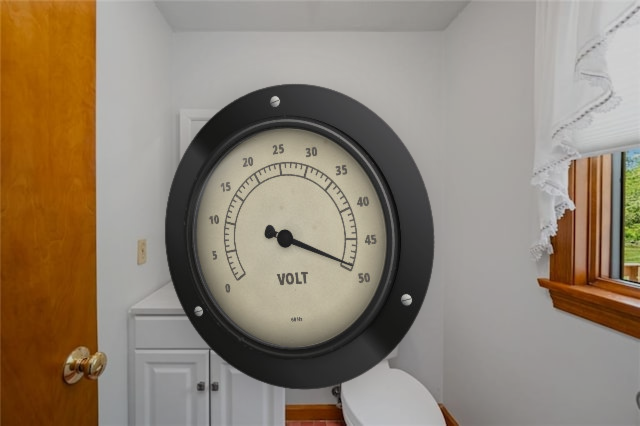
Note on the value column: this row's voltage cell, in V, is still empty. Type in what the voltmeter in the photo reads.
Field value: 49 V
